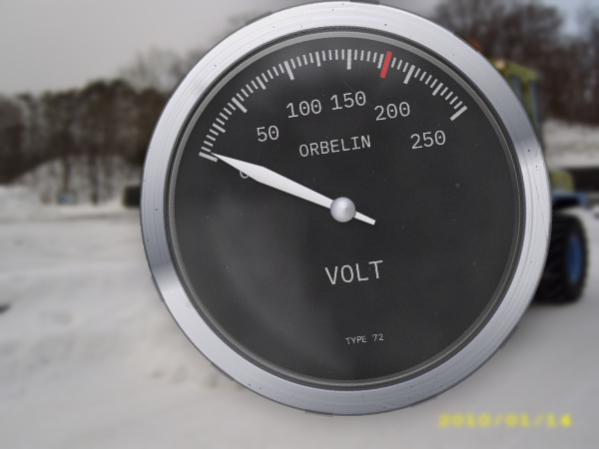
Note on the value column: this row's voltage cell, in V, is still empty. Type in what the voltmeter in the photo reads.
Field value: 5 V
